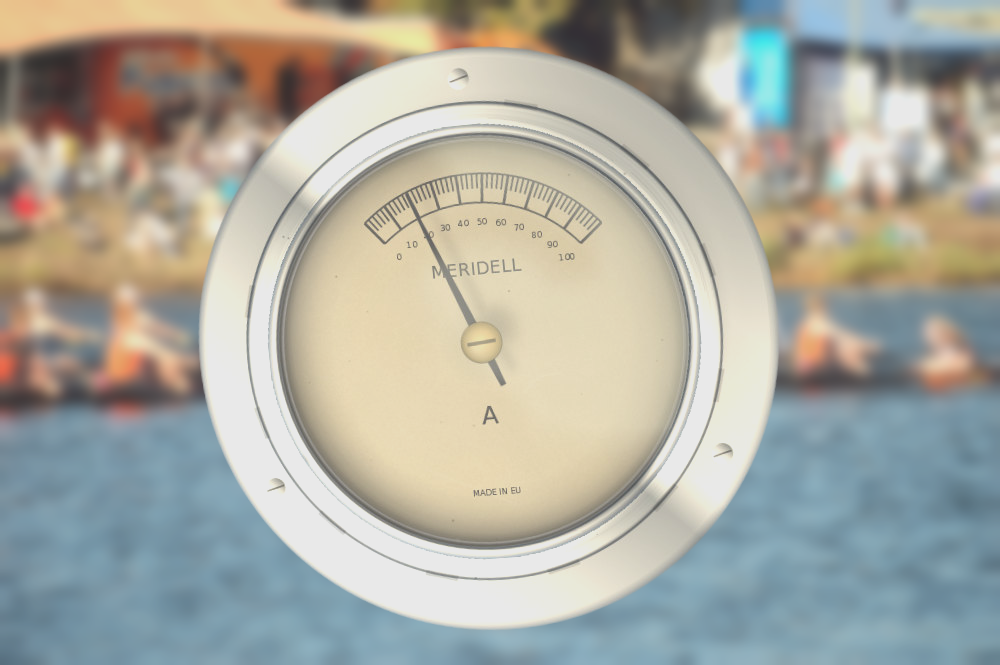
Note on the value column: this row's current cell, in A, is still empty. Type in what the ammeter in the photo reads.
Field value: 20 A
